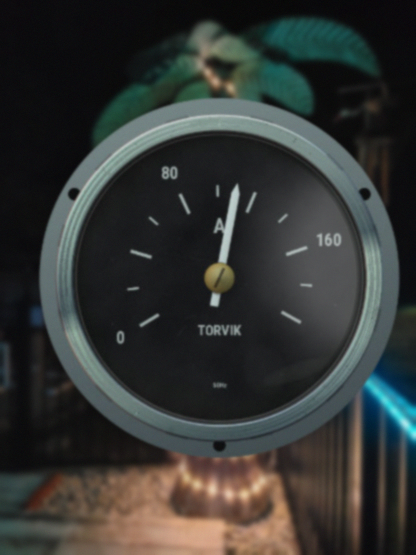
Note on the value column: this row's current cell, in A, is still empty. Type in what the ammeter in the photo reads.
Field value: 110 A
